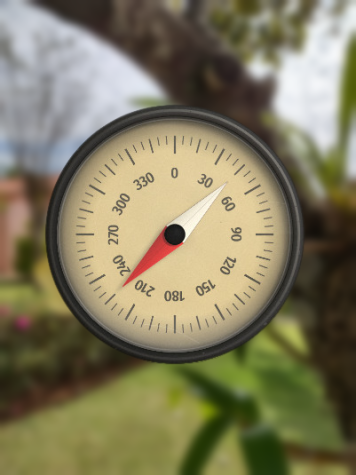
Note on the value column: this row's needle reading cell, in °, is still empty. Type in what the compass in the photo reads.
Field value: 225 °
